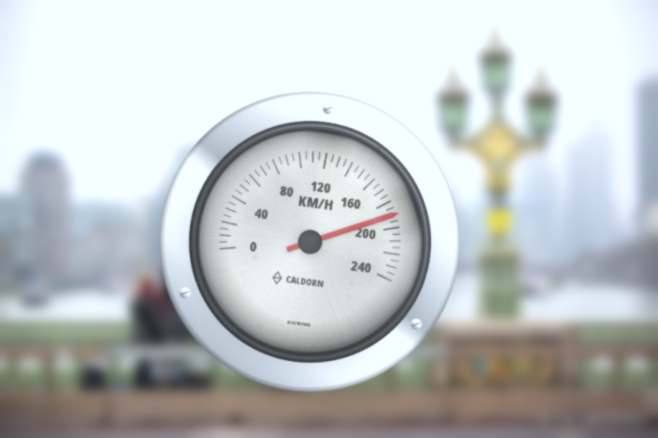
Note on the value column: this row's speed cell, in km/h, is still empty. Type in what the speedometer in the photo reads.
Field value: 190 km/h
